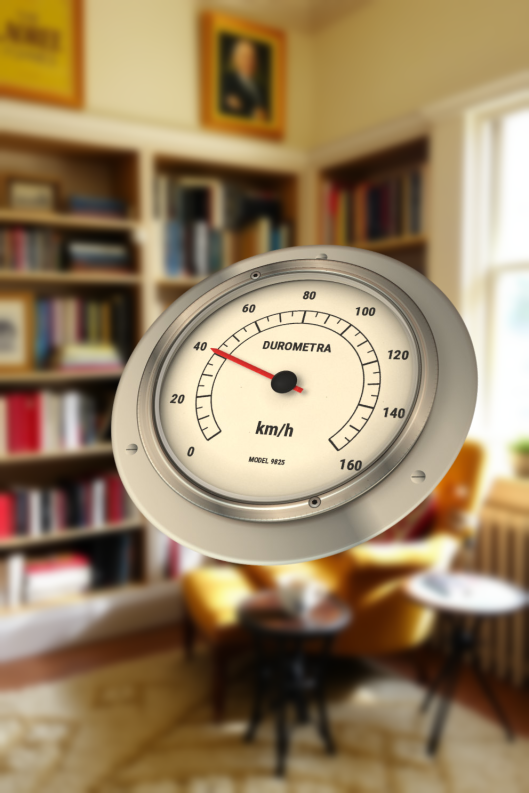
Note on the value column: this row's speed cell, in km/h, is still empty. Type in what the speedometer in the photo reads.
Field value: 40 km/h
